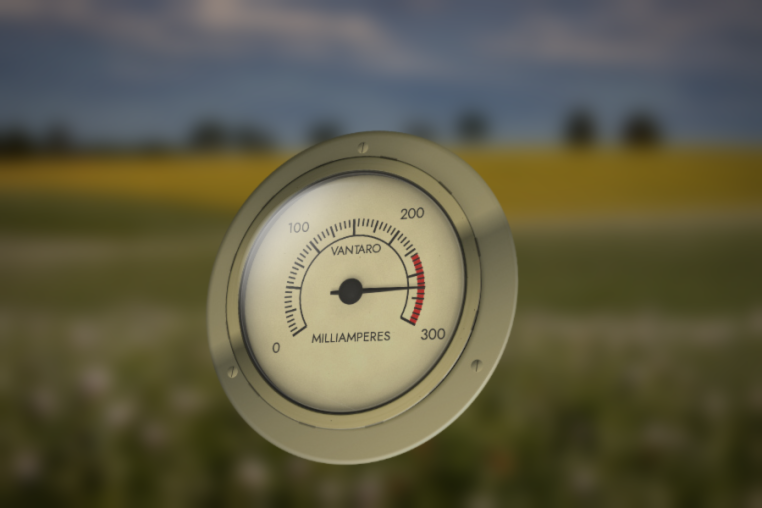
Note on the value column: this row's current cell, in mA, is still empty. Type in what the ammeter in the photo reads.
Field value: 265 mA
